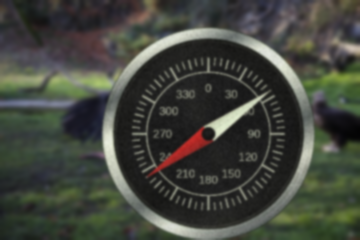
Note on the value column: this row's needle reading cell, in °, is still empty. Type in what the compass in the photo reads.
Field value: 235 °
